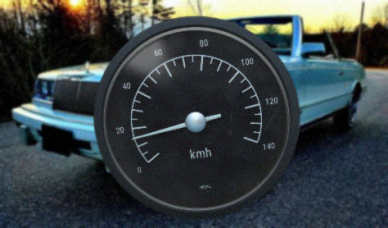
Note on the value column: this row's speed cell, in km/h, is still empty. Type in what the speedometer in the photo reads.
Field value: 15 km/h
